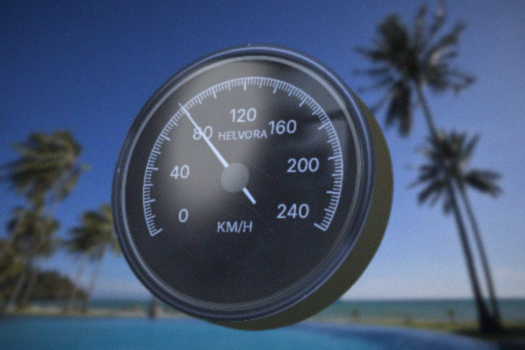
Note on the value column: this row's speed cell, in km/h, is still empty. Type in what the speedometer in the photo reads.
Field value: 80 km/h
